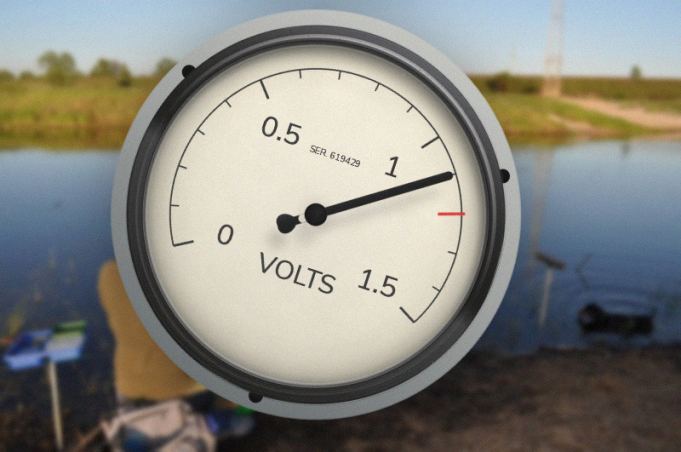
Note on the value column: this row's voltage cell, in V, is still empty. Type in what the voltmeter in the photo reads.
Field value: 1.1 V
